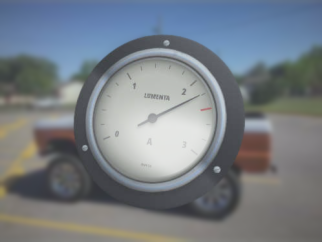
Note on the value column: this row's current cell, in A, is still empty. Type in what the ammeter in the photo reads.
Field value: 2.2 A
